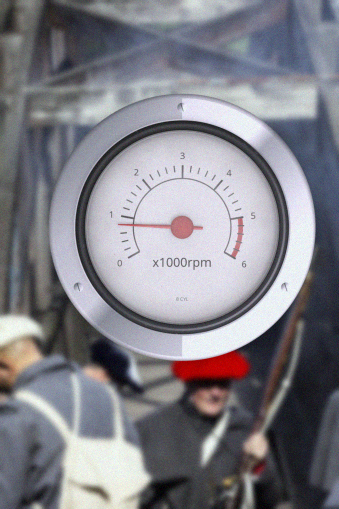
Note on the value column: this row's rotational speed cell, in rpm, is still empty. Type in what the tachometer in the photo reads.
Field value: 800 rpm
